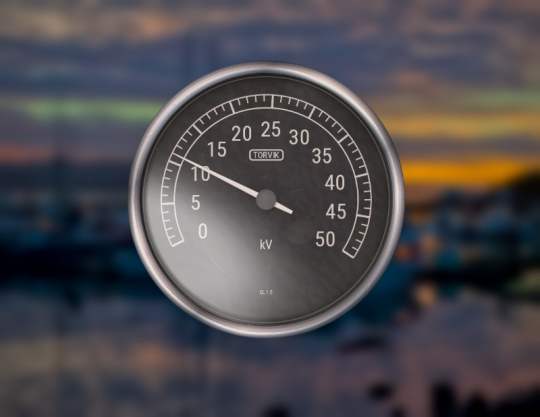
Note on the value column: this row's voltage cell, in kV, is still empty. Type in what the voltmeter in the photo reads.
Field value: 11 kV
